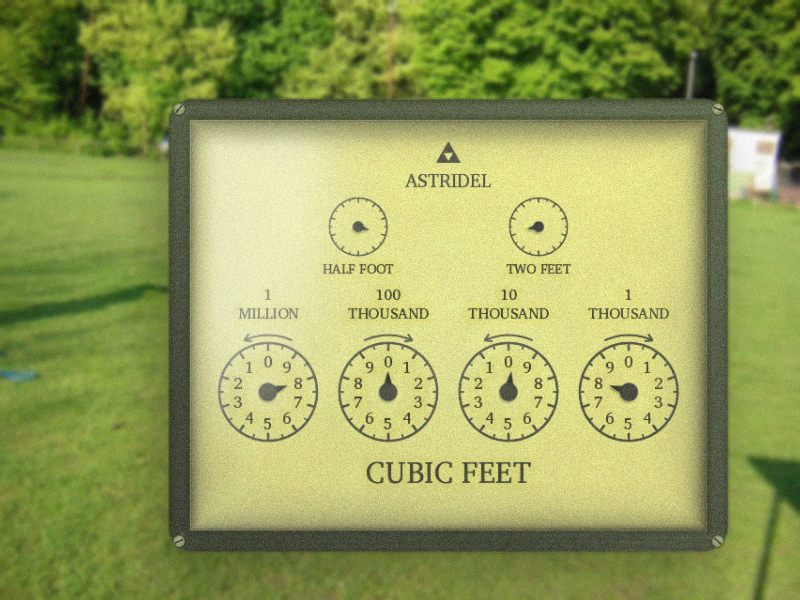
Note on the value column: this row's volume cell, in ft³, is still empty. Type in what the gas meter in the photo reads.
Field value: 799800 ft³
